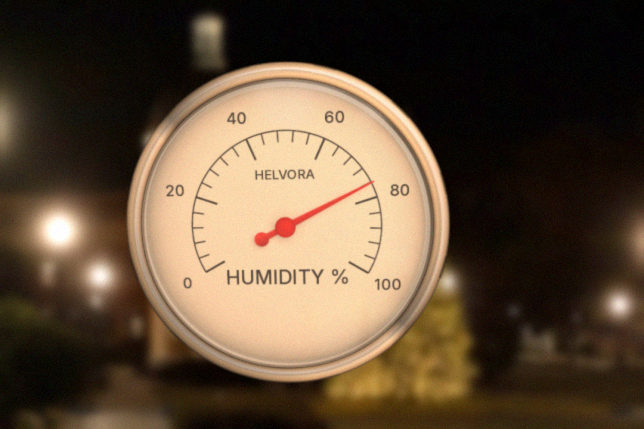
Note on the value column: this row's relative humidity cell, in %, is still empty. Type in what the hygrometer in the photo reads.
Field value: 76 %
